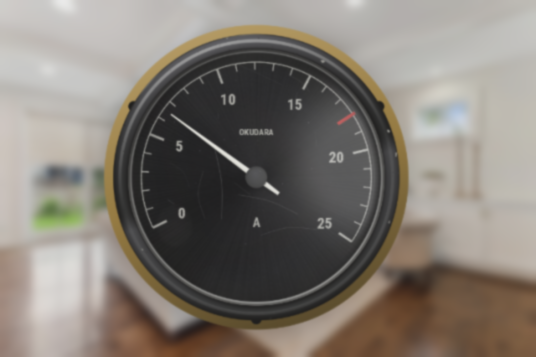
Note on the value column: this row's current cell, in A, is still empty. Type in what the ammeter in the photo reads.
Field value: 6.5 A
